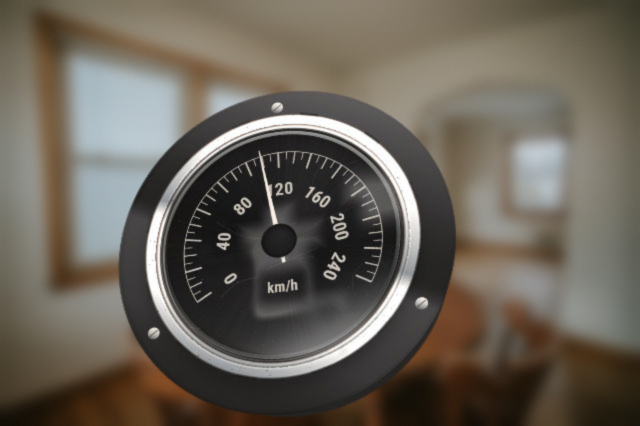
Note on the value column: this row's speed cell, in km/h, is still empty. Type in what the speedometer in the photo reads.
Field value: 110 km/h
